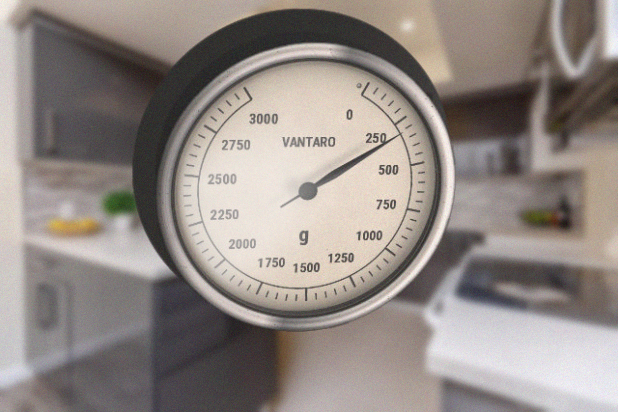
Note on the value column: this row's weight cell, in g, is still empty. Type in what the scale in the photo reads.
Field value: 300 g
